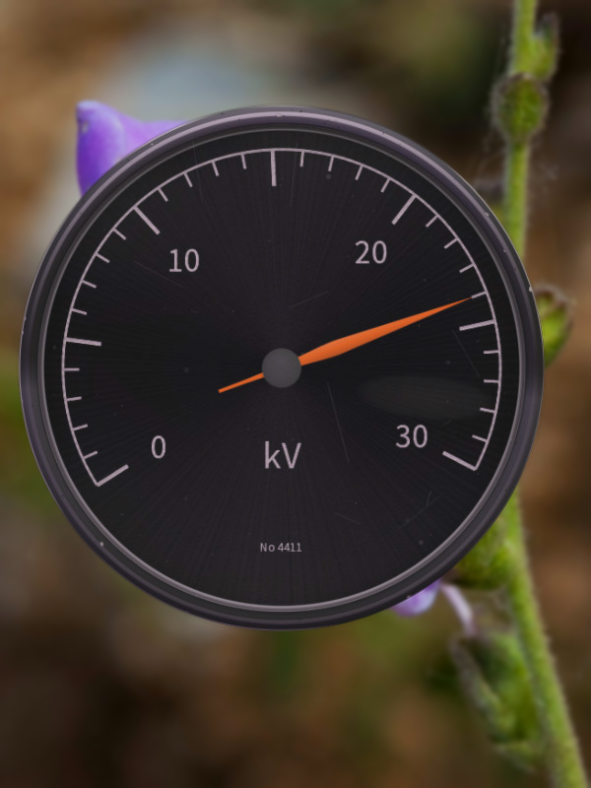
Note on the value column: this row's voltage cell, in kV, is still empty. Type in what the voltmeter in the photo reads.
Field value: 24 kV
